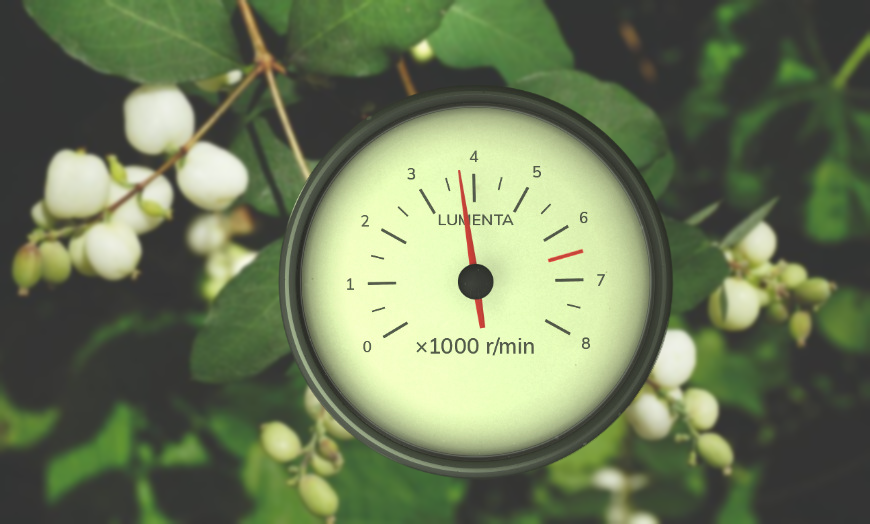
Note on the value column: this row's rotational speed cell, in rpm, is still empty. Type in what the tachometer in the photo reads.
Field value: 3750 rpm
